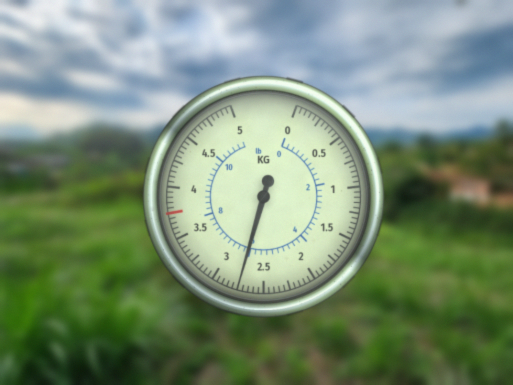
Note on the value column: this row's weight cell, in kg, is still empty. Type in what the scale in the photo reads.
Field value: 2.75 kg
